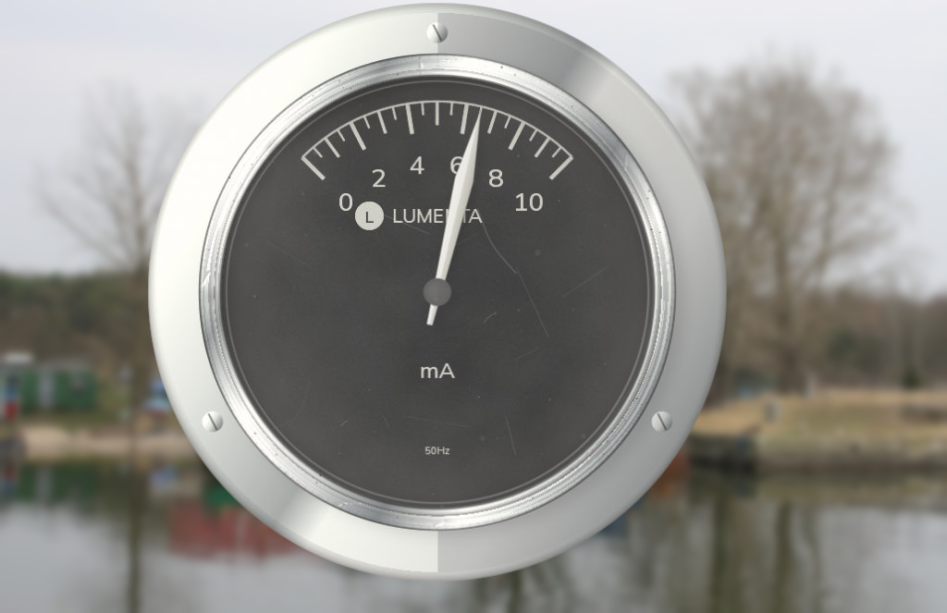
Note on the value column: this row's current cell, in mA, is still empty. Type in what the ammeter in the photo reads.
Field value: 6.5 mA
